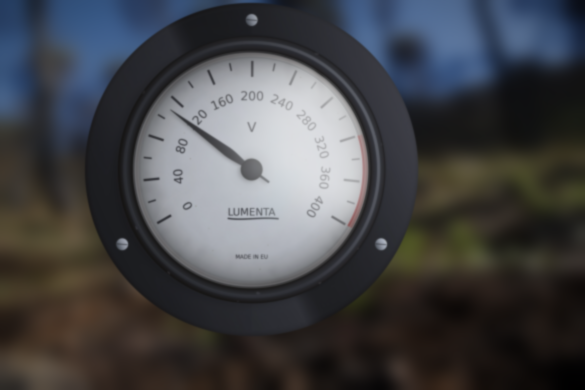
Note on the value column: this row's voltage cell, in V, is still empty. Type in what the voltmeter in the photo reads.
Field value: 110 V
